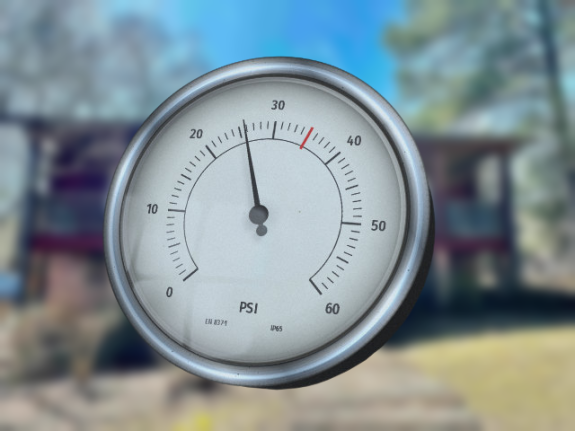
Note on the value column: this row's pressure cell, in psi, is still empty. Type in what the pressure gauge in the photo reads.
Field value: 26 psi
